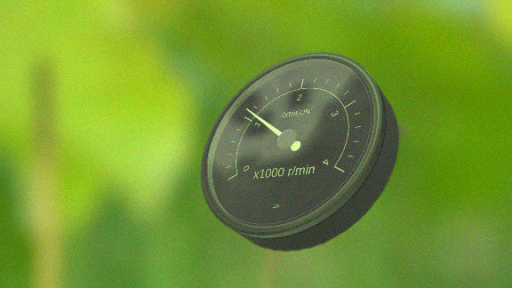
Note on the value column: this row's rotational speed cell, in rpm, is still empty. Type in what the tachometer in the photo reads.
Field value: 1100 rpm
